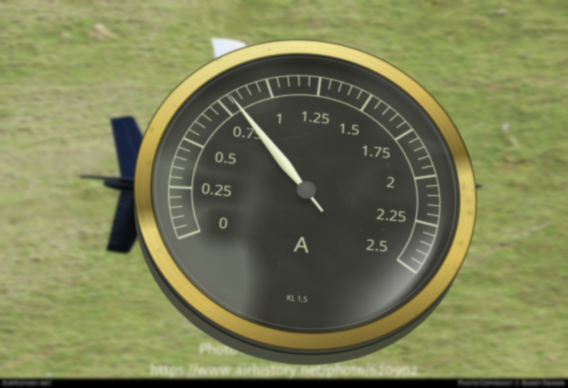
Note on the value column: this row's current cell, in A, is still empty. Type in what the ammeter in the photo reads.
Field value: 0.8 A
